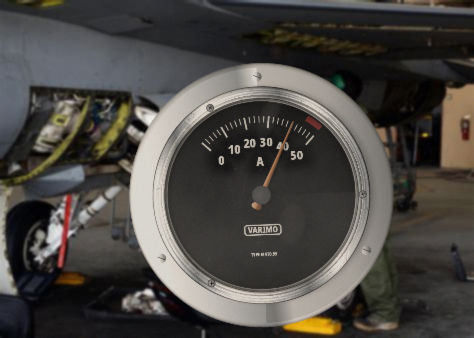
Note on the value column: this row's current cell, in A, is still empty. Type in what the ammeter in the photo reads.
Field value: 40 A
